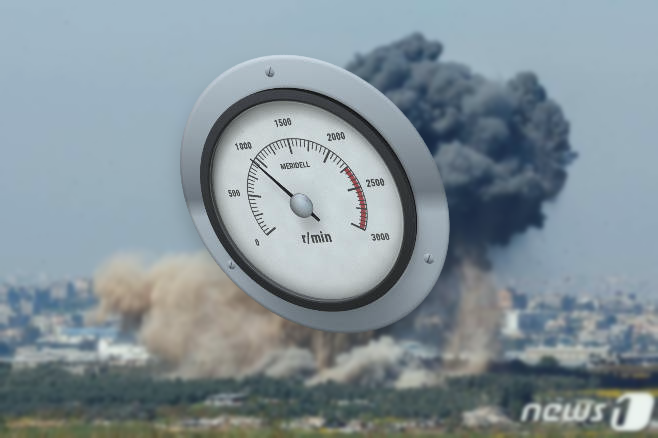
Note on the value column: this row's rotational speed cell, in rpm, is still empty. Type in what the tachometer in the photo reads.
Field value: 1000 rpm
